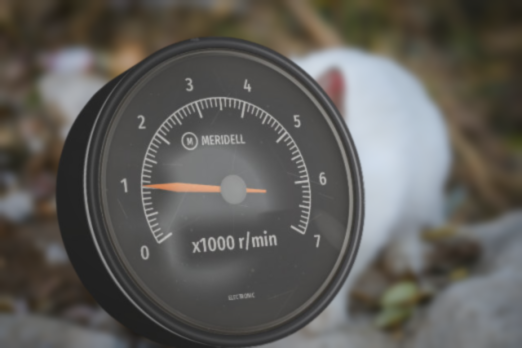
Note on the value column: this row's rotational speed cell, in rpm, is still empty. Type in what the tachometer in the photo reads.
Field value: 1000 rpm
